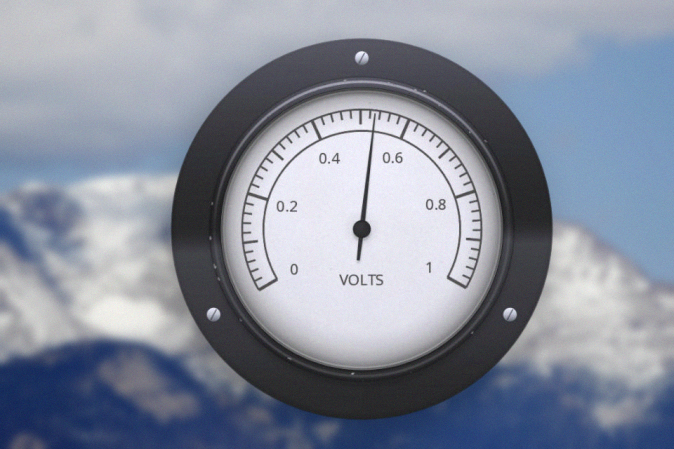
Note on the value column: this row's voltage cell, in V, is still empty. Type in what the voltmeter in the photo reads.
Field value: 0.53 V
